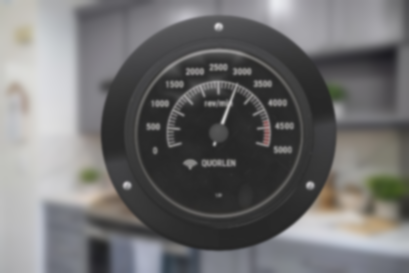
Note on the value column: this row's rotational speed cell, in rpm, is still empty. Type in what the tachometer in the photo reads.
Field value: 3000 rpm
